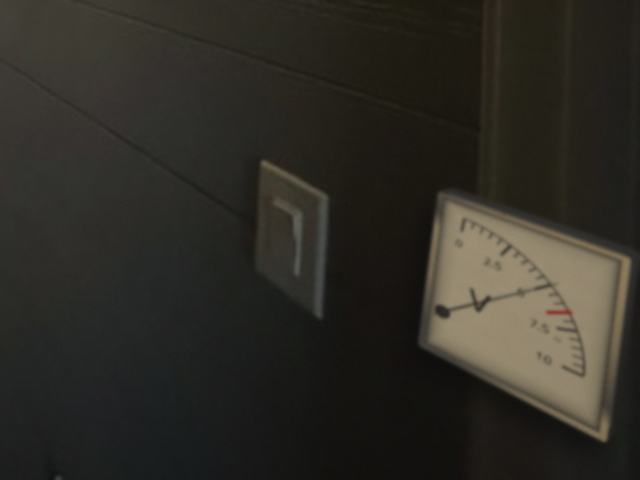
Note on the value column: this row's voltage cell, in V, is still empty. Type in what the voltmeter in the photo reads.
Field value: 5 V
